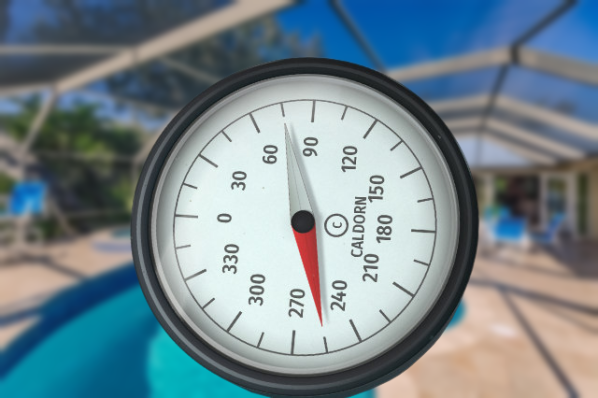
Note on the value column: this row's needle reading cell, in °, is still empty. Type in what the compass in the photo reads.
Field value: 255 °
